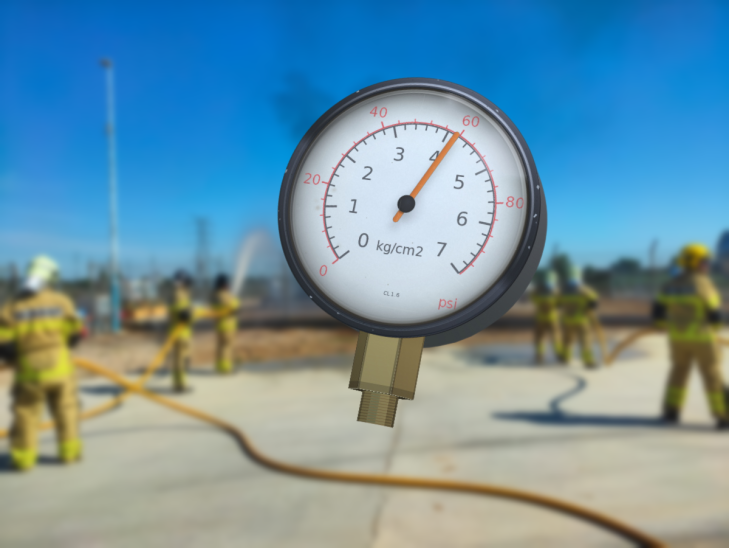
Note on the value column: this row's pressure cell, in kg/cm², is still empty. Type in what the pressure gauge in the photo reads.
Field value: 4.2 kg/cm²
